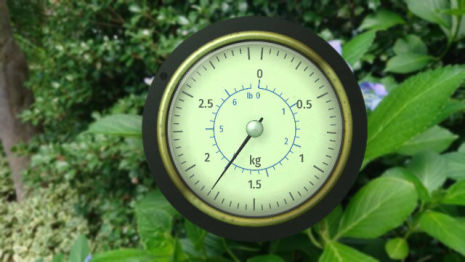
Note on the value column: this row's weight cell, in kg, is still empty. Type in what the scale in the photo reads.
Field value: 1.8 kg
